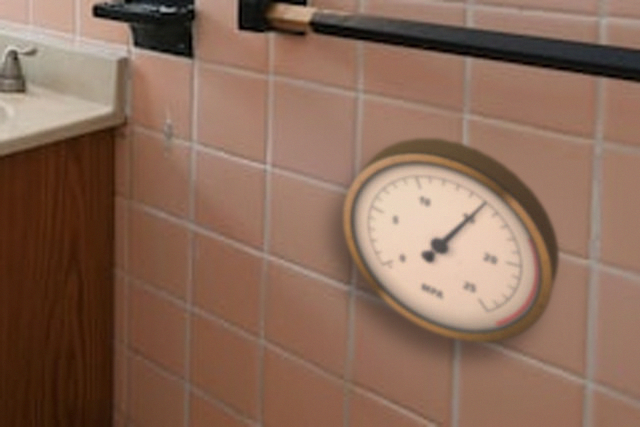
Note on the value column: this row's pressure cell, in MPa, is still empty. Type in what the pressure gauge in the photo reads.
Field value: 15 MPa
